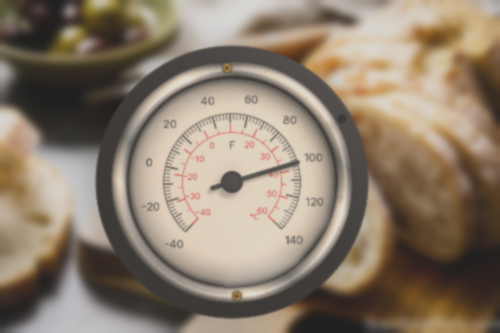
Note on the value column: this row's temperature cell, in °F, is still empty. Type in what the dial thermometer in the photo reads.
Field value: 100 °F
